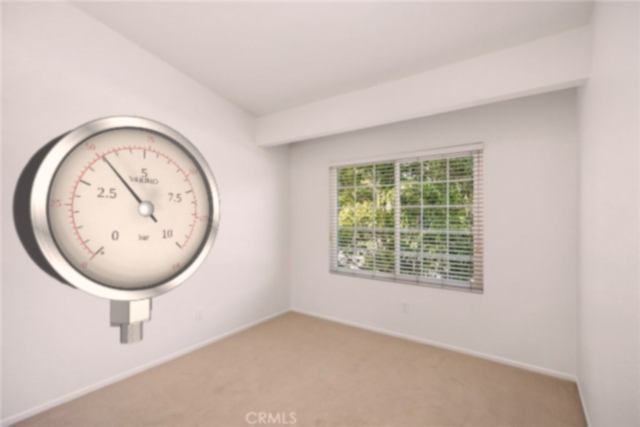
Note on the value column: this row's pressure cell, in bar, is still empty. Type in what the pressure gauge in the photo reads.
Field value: 3.5 bar
